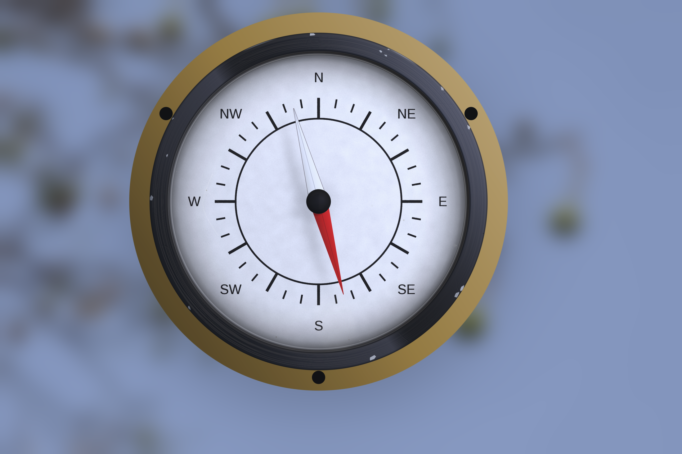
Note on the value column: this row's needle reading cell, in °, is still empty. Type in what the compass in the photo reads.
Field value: 165 °
